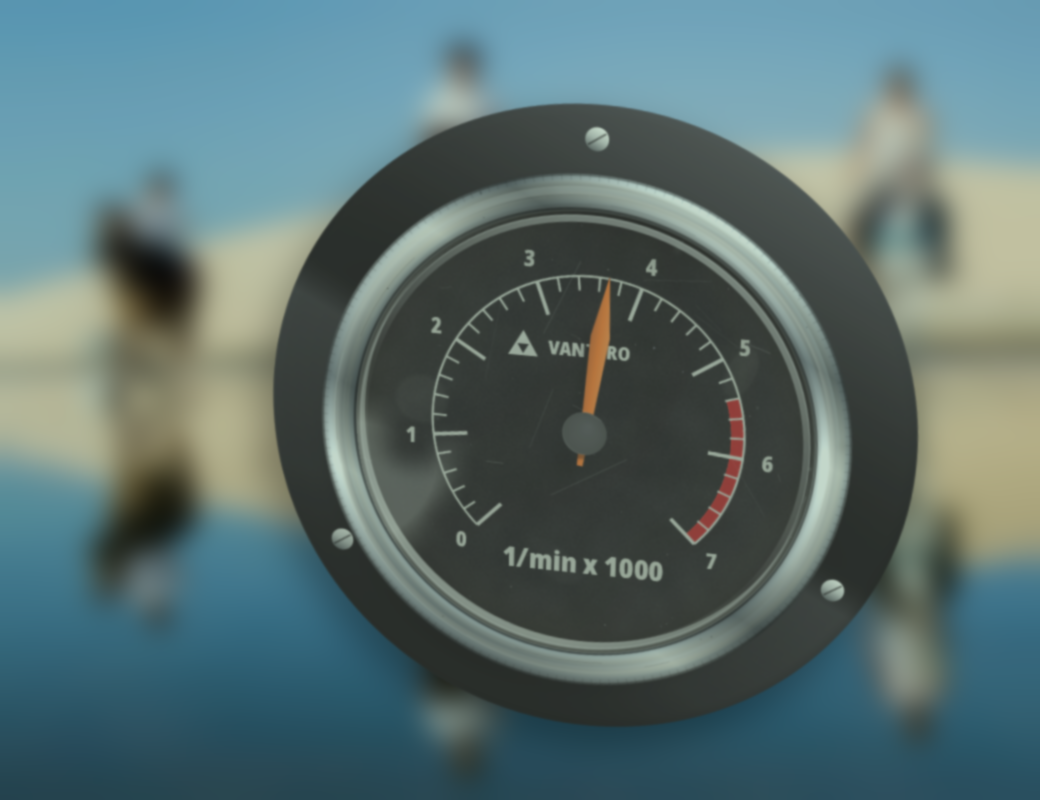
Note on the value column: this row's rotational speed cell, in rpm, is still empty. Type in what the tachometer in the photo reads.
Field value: 3700 rpm
